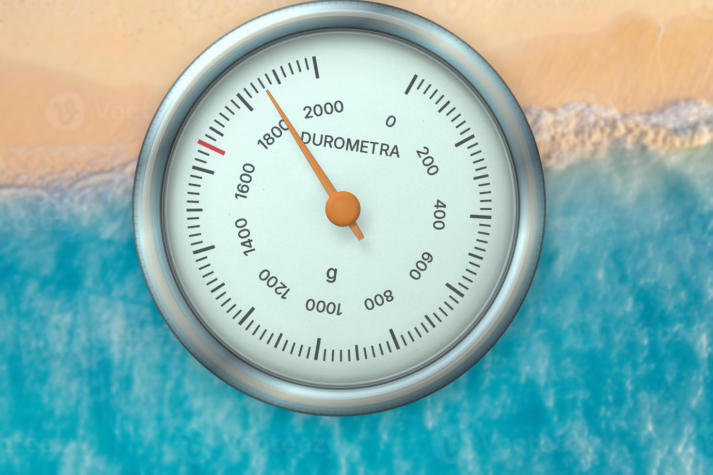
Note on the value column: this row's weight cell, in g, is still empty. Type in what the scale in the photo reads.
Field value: 1860 g
